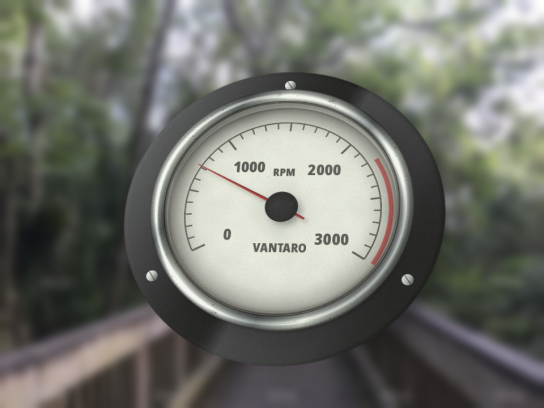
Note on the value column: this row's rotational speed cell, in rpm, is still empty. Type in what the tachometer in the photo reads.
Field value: 700 rpm
